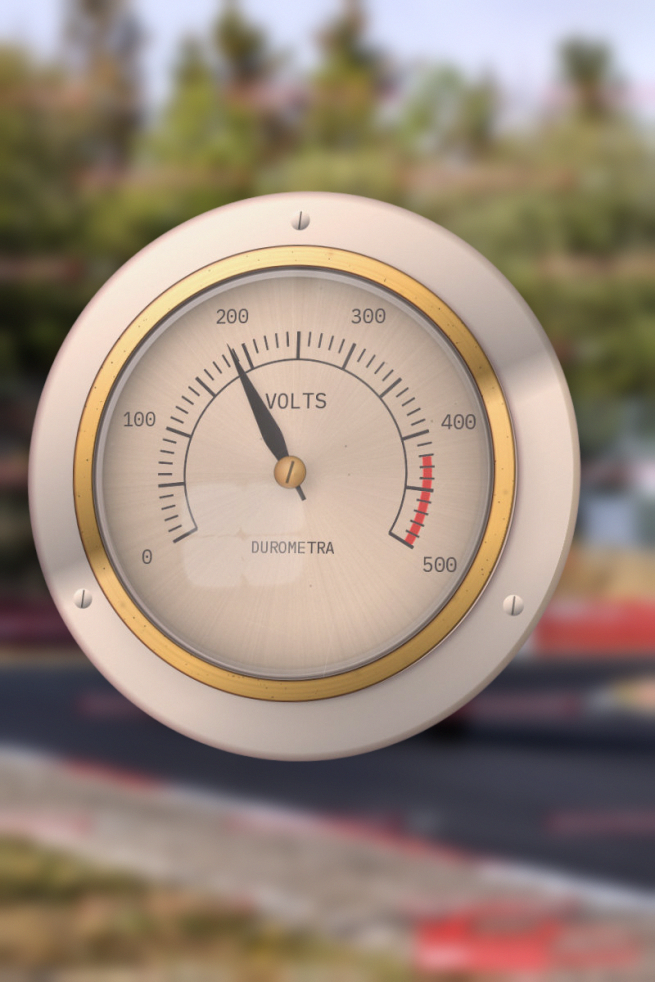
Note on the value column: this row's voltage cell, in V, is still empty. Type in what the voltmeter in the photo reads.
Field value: 190 V
